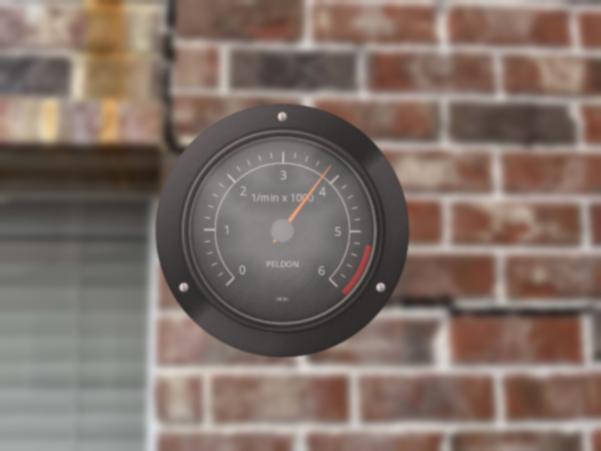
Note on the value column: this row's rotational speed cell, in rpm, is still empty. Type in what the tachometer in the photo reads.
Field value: 3800 rpm
